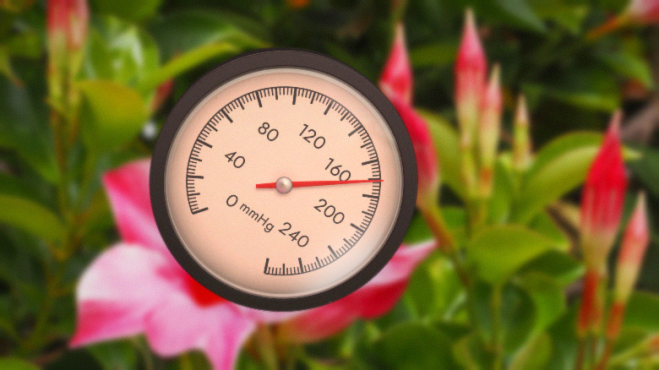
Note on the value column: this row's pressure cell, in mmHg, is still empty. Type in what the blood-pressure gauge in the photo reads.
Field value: 170 mmHg
